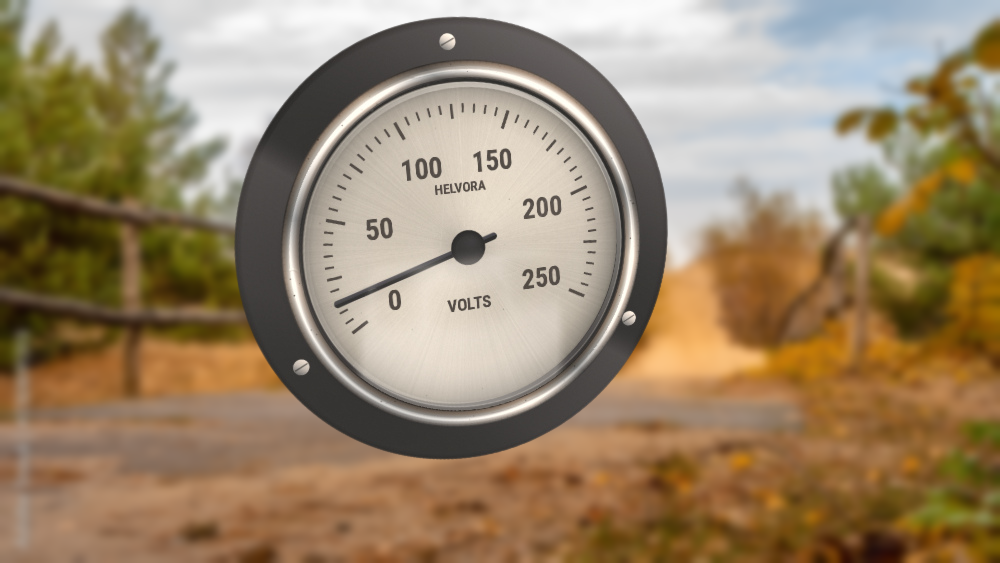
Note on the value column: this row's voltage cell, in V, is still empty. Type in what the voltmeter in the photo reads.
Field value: 15 V
